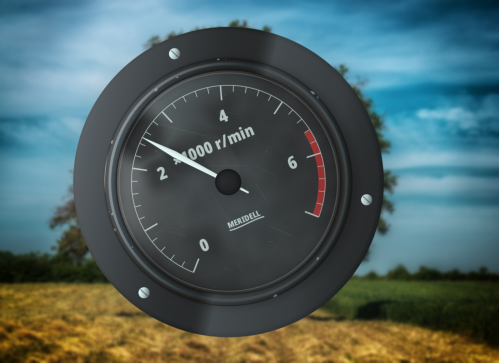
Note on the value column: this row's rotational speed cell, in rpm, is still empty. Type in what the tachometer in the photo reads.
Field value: 2500 rpm
